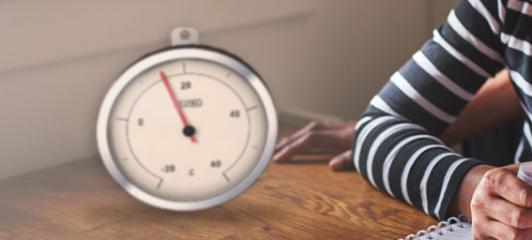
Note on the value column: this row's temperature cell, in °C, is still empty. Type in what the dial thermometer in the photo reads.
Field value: 15 °C
